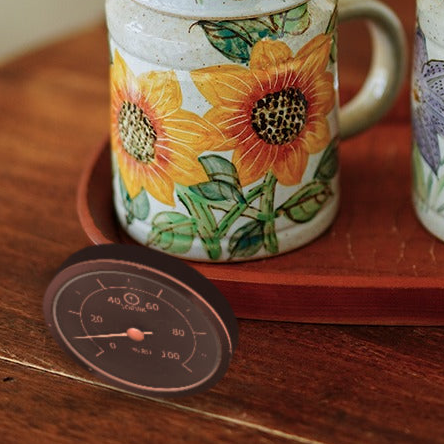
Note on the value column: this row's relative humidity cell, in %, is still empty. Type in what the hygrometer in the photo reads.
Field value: 10 %
